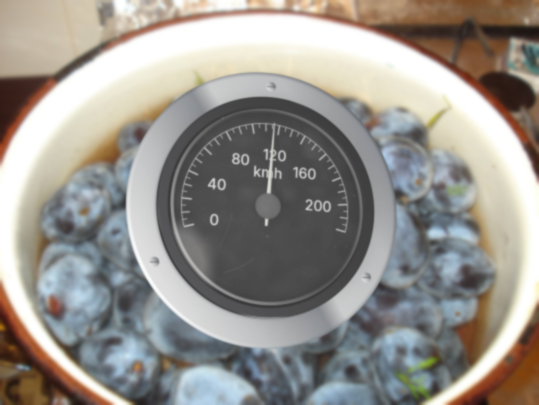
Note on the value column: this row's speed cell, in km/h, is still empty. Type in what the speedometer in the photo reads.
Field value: 115 km/h
